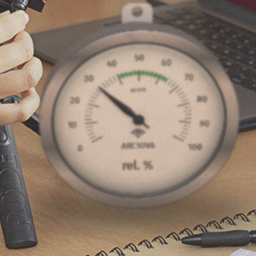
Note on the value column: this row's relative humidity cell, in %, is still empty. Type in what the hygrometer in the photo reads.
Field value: 30 %
